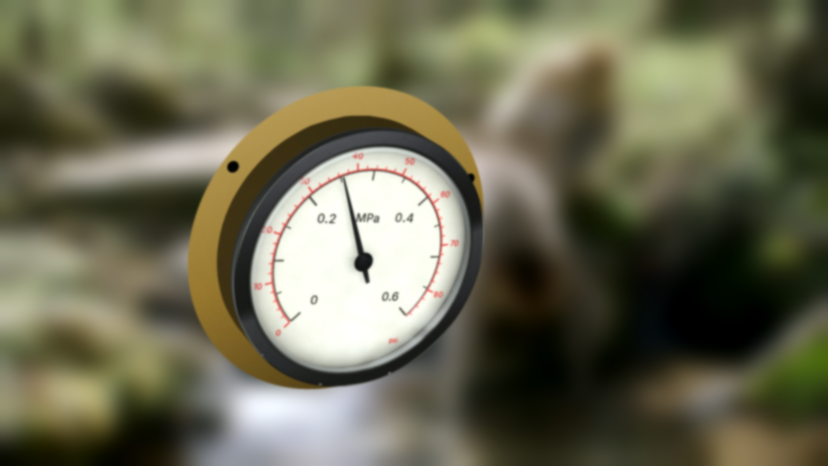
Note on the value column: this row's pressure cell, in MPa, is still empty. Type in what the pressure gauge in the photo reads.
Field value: 0.25 MPa
